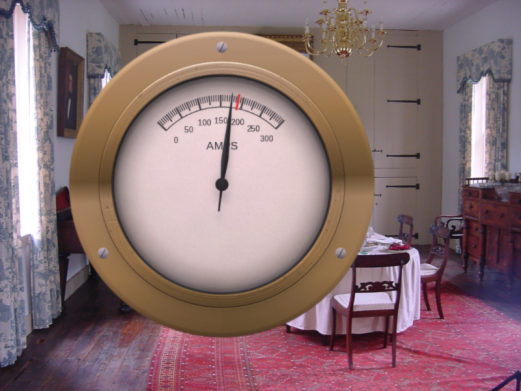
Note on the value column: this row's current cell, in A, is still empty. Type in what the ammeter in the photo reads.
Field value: 175 A
